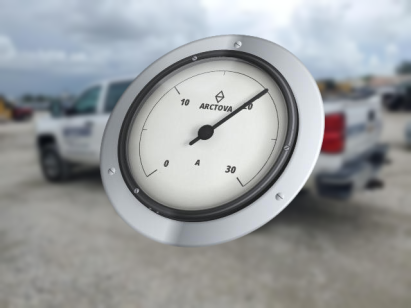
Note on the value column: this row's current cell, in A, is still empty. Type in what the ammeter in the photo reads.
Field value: 20 A
